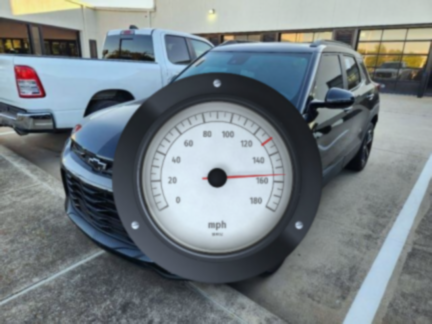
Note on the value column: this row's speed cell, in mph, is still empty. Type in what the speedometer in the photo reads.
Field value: 155 mph
